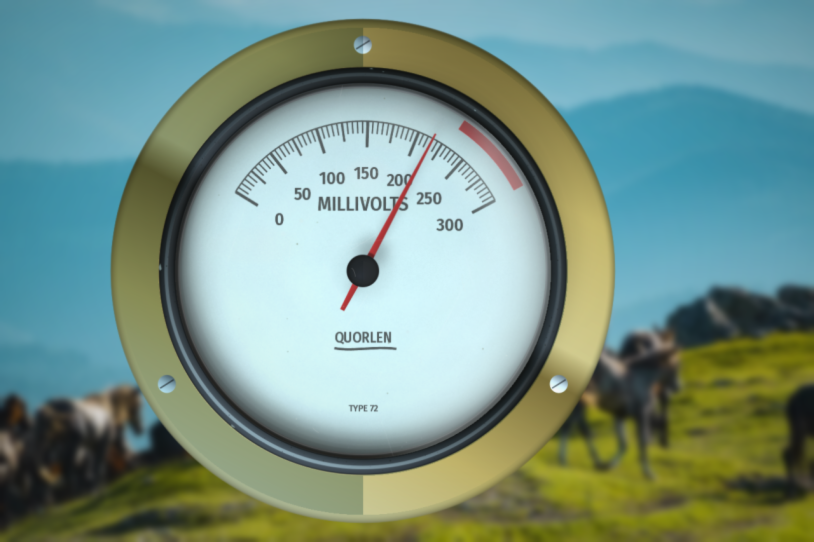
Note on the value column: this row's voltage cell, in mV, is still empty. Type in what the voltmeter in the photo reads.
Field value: 215 mV
